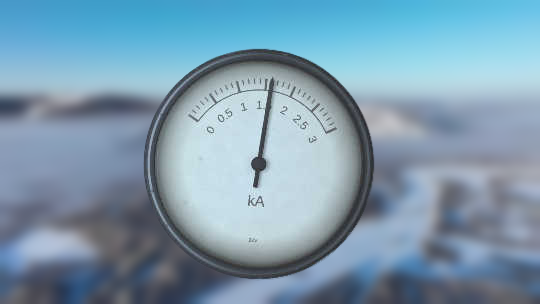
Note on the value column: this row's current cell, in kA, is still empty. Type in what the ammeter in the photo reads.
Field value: 1.6 kA
